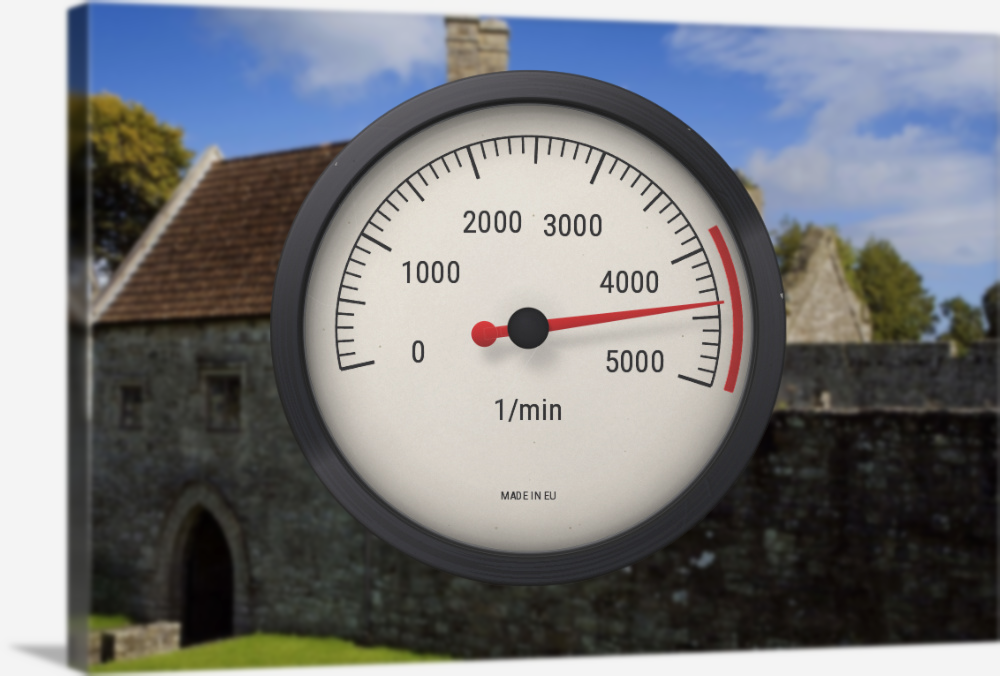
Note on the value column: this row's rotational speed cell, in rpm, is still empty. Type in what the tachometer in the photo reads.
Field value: 4400 rpm
